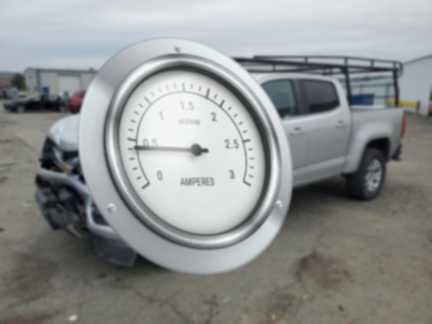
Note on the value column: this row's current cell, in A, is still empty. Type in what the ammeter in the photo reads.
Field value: 0.4 A
